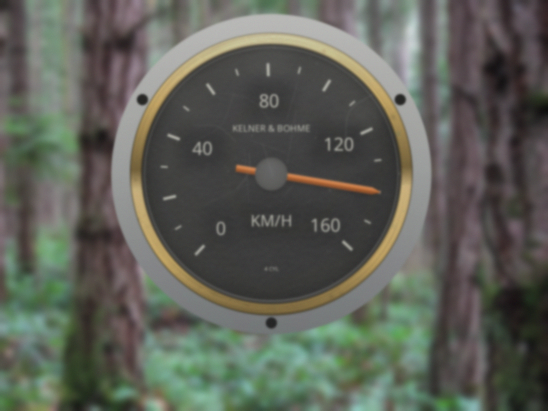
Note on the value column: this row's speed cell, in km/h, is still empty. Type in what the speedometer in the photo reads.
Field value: 140 km/h
